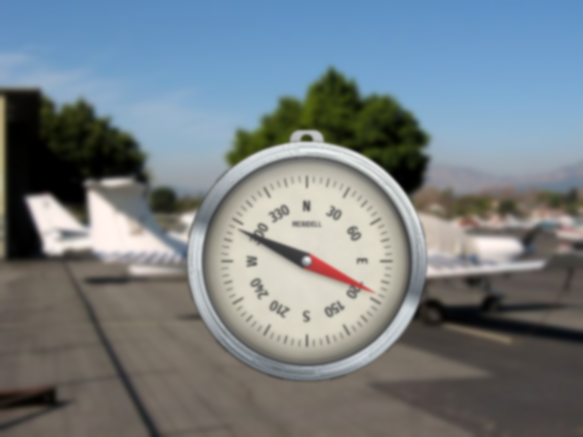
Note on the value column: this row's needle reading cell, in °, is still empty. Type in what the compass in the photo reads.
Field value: 115 °
